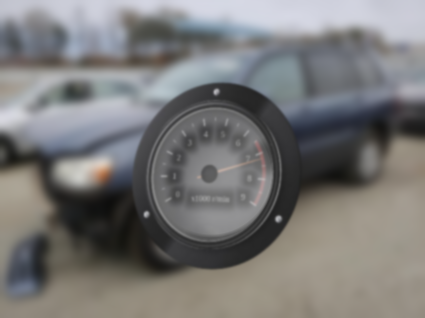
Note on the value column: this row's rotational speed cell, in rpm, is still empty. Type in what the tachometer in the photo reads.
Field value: 7250 rpm
